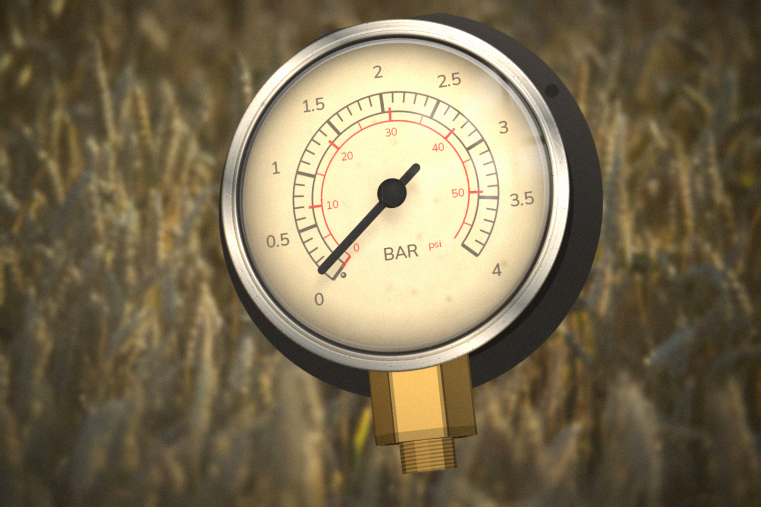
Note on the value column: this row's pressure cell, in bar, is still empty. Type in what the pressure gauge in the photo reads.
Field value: 0.1 bar
